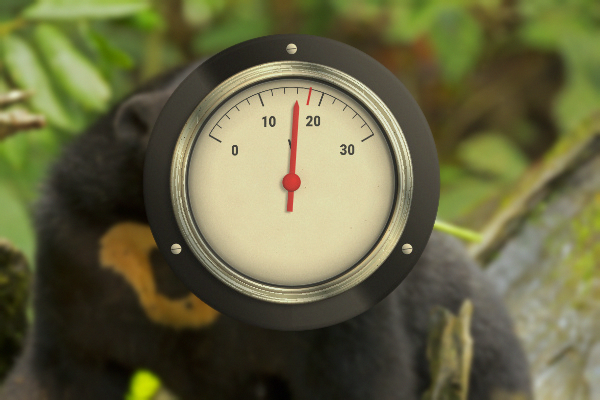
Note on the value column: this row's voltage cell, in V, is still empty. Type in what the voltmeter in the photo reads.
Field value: 16 V
